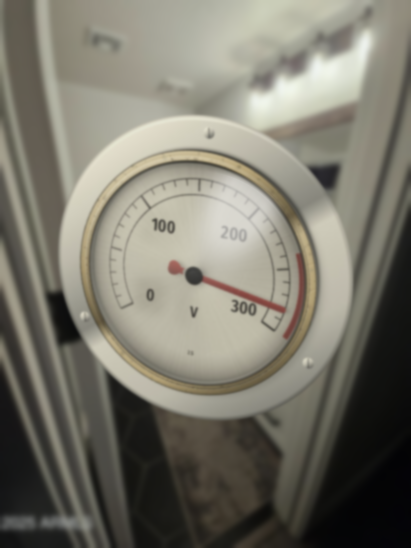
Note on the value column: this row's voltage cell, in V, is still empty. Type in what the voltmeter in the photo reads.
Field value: 280 V
